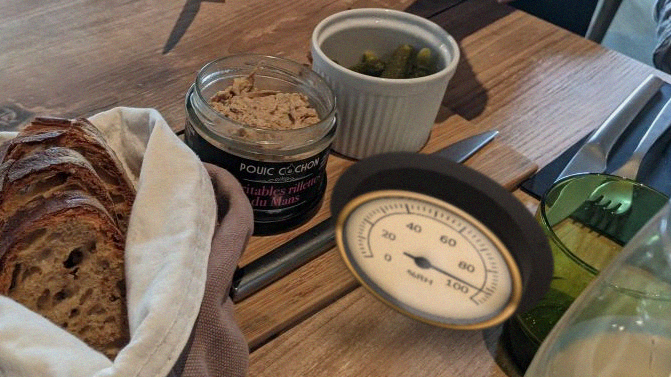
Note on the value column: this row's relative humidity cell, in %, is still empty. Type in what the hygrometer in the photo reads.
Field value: 90 %
